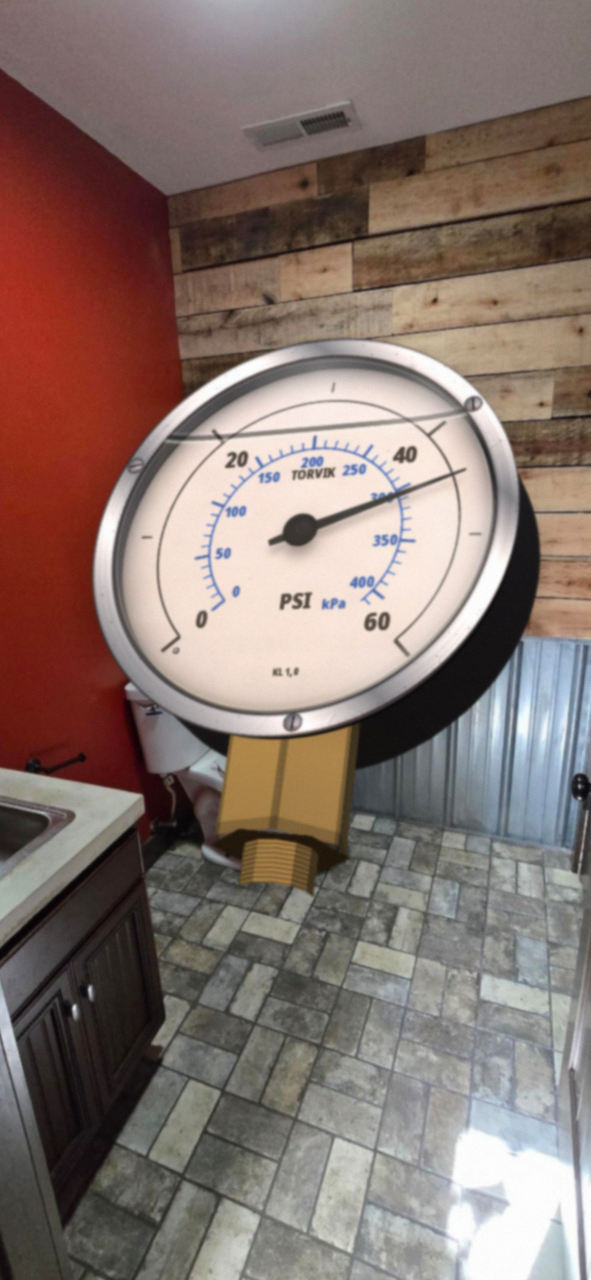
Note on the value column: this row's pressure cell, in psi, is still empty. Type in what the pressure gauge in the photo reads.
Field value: 45 psi
